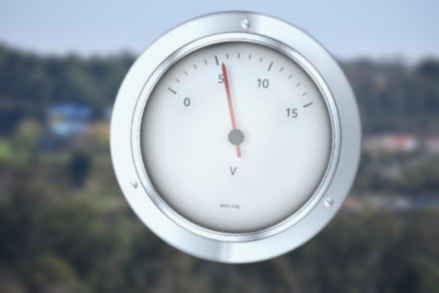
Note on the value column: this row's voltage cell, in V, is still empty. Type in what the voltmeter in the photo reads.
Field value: 5.5 V
